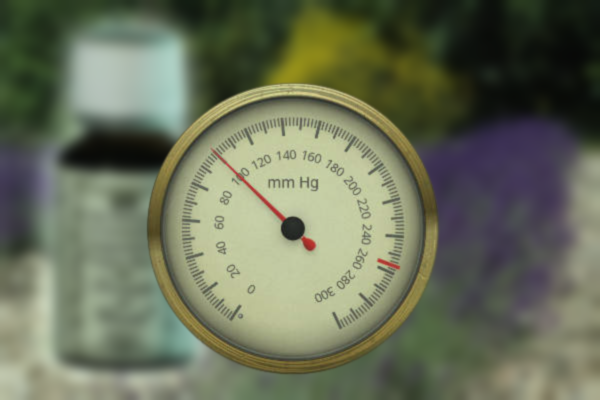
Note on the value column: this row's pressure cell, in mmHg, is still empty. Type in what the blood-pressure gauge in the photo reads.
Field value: 100 mmHg
